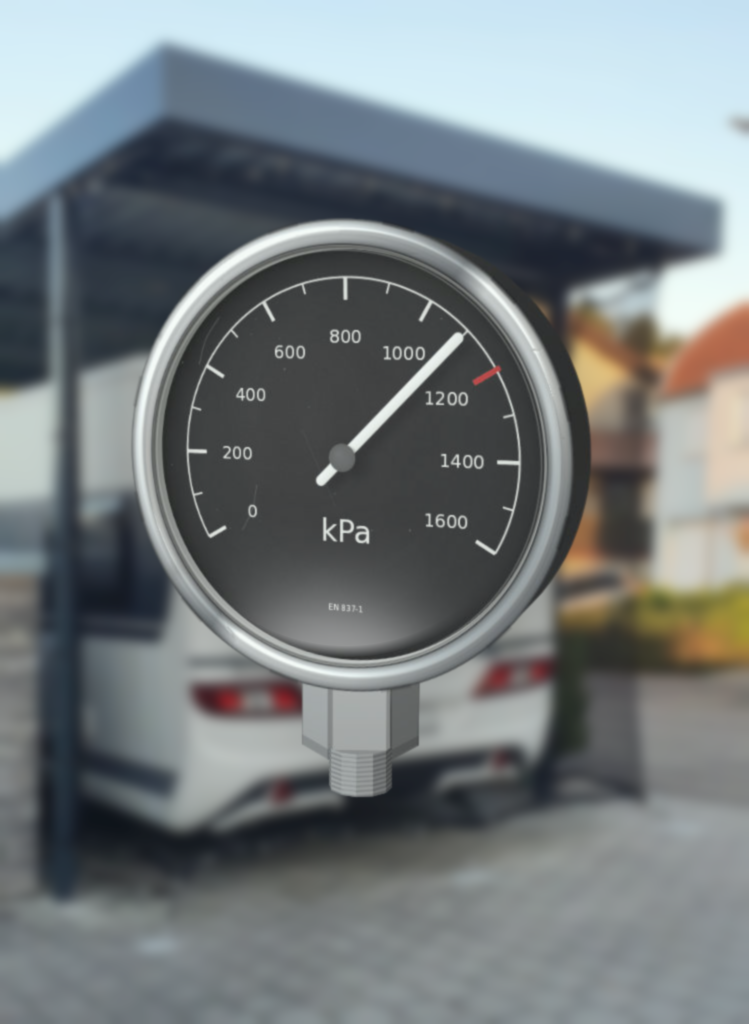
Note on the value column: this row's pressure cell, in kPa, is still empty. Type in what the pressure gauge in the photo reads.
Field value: 1100 kPa
